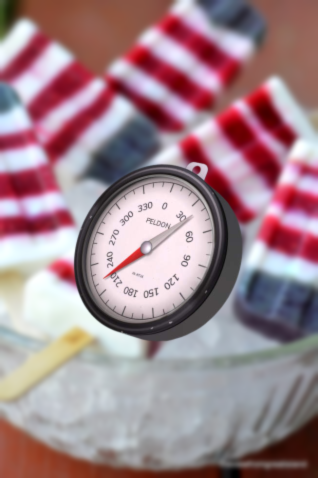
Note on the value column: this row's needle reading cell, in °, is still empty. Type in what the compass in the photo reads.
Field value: 220 °
